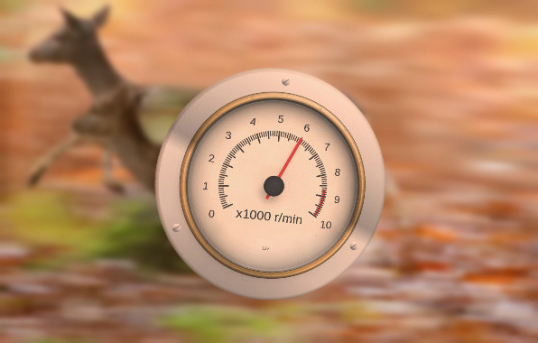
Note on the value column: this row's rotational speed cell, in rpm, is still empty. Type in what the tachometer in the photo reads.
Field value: 6000 rpm
